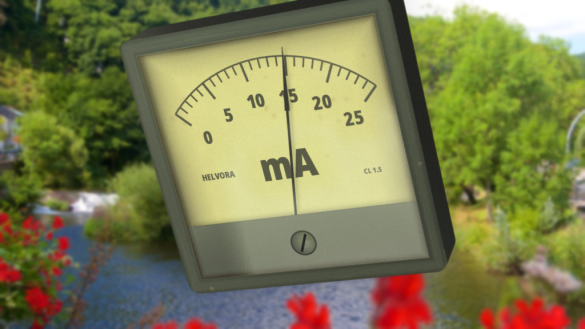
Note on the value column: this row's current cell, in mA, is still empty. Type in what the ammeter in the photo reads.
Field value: 15 mA
